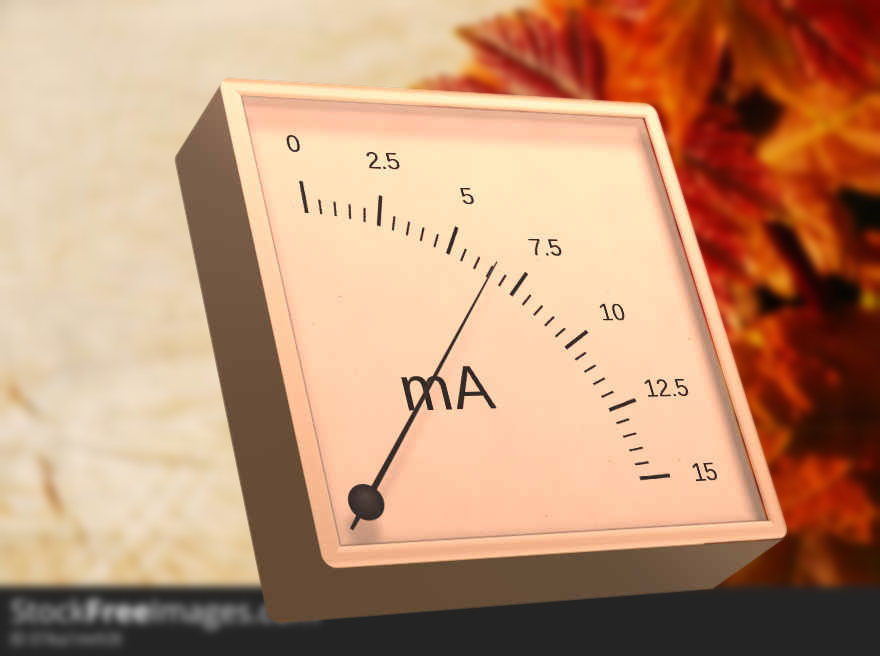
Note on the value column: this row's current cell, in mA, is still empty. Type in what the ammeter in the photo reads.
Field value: 6.5 mA
